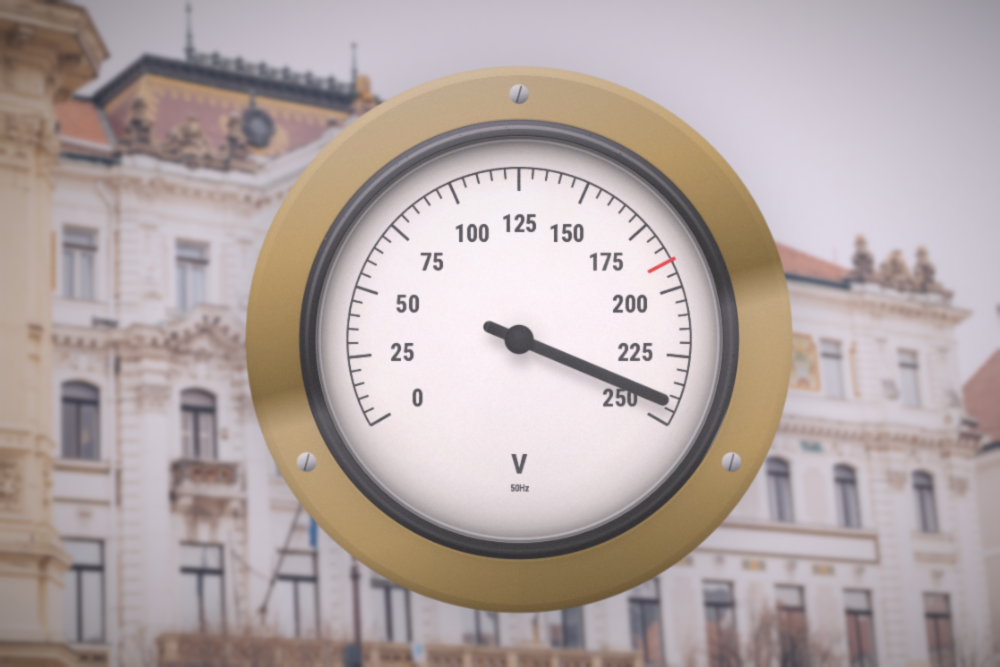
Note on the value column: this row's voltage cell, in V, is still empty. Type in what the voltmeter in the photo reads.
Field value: 242.5 V
